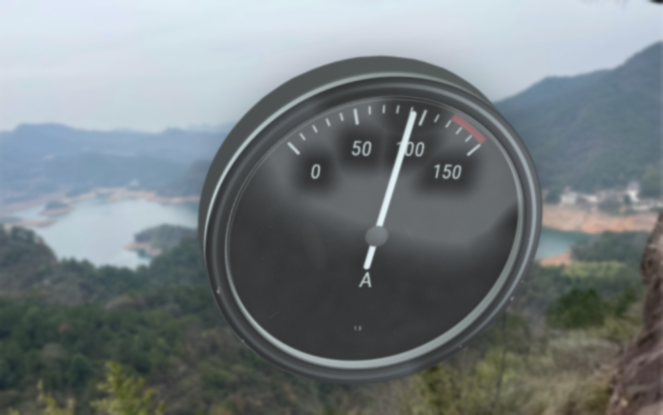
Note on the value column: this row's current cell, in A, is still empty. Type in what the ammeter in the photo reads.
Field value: 90 A
